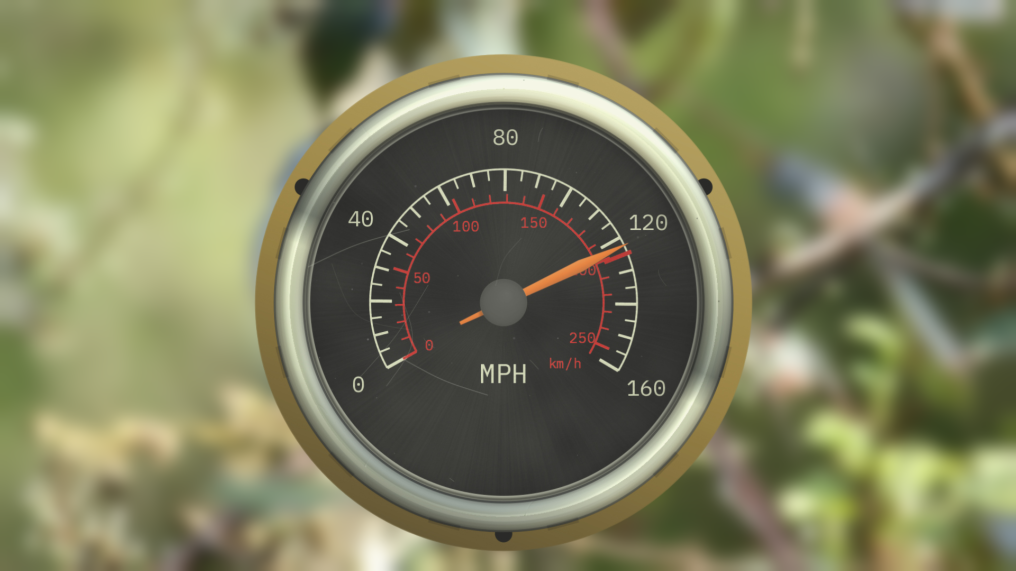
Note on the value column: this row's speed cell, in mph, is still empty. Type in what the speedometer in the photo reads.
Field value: 122.5 mph
